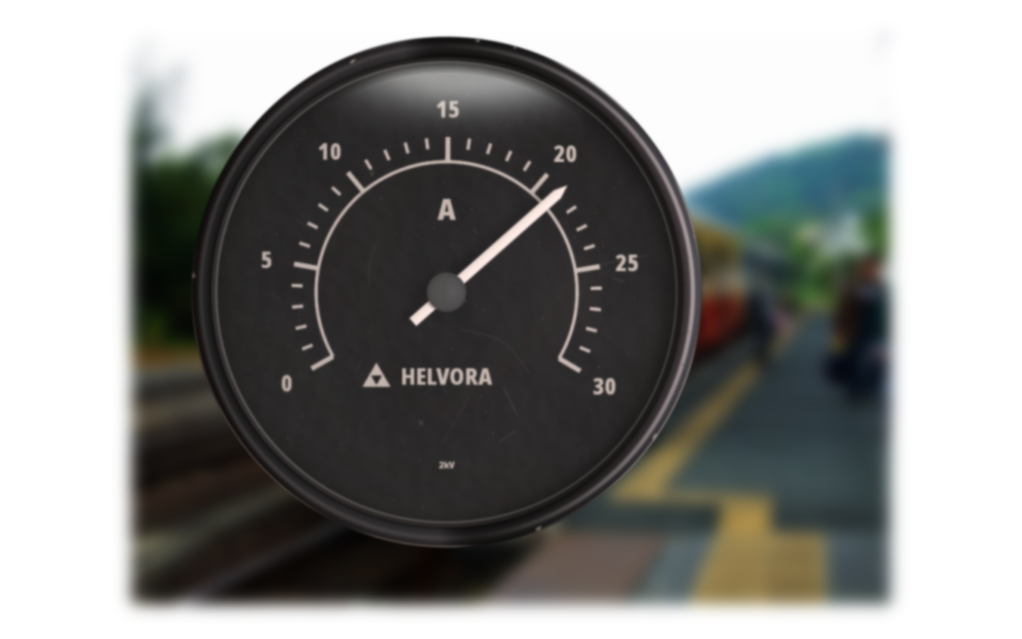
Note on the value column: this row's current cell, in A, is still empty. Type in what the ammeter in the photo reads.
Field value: 21 A
